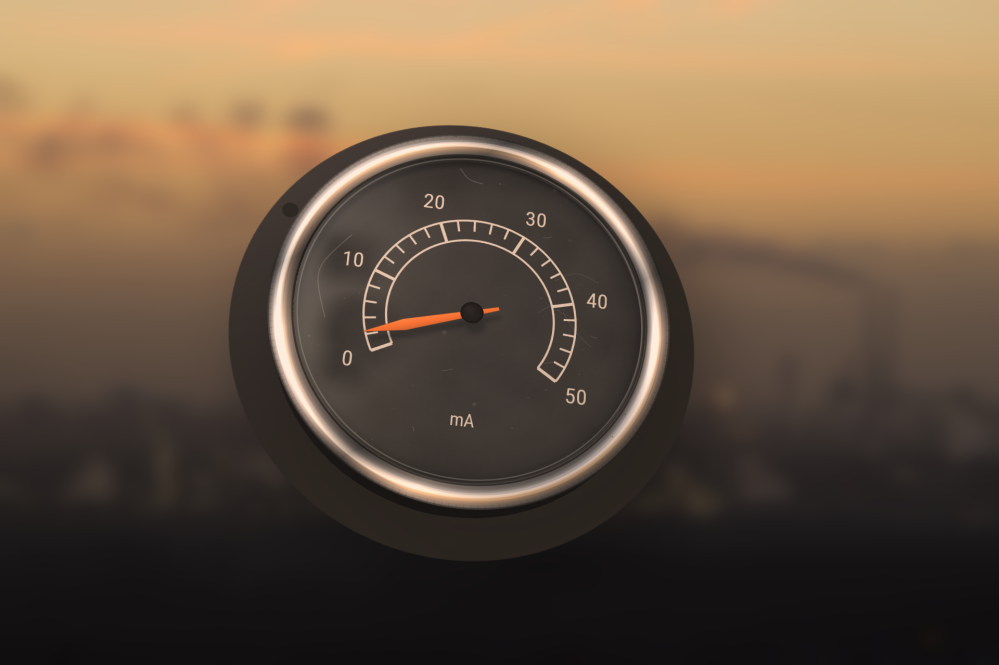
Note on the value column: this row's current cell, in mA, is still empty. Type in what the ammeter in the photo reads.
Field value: 2 mA
